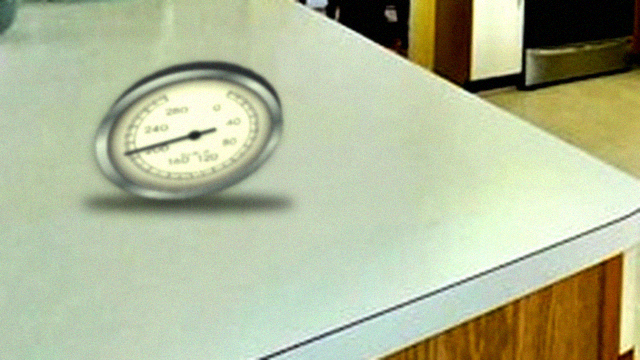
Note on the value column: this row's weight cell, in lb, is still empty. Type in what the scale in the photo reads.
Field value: 210 lb
